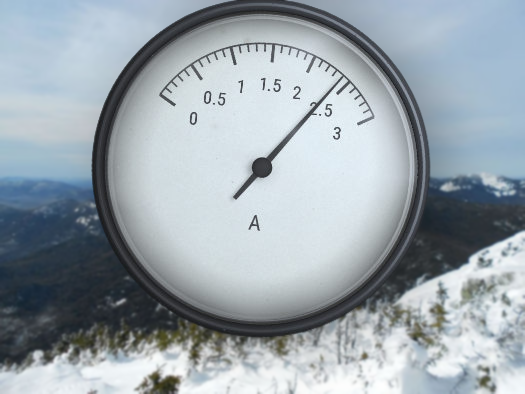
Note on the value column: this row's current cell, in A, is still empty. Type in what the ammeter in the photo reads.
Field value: 2.4 A
